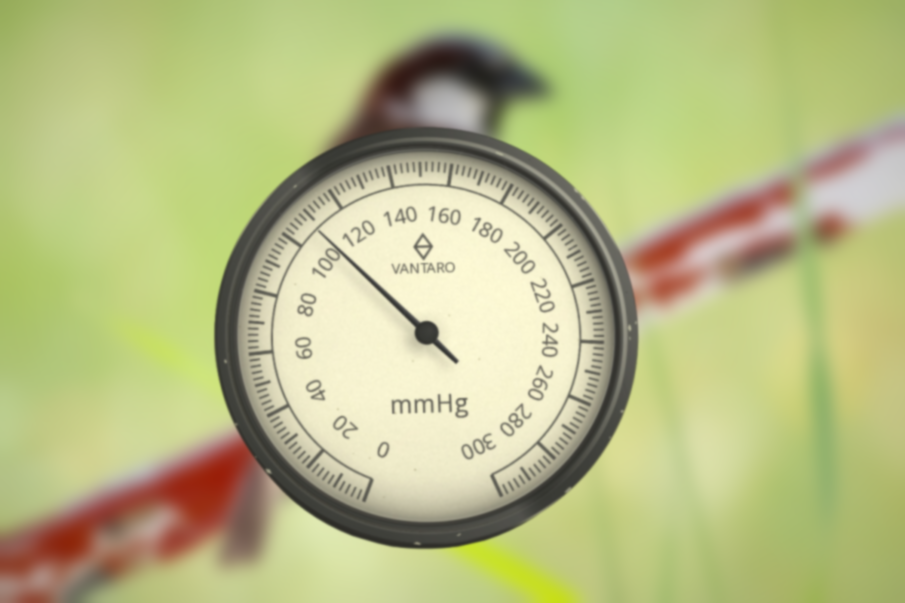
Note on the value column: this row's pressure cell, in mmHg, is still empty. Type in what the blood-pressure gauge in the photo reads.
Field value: 108 mmHg
